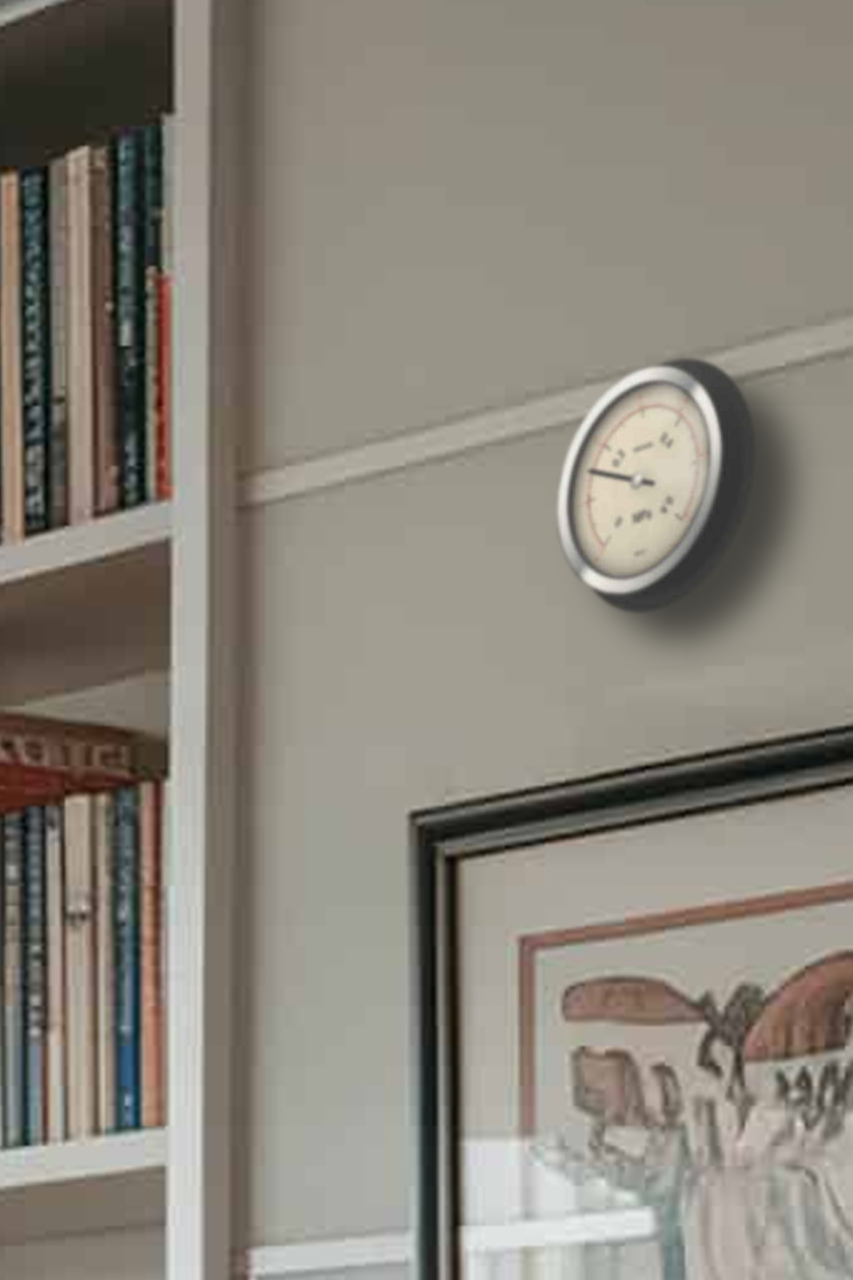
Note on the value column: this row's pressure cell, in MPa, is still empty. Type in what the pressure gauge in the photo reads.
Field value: 0.15 MPa
